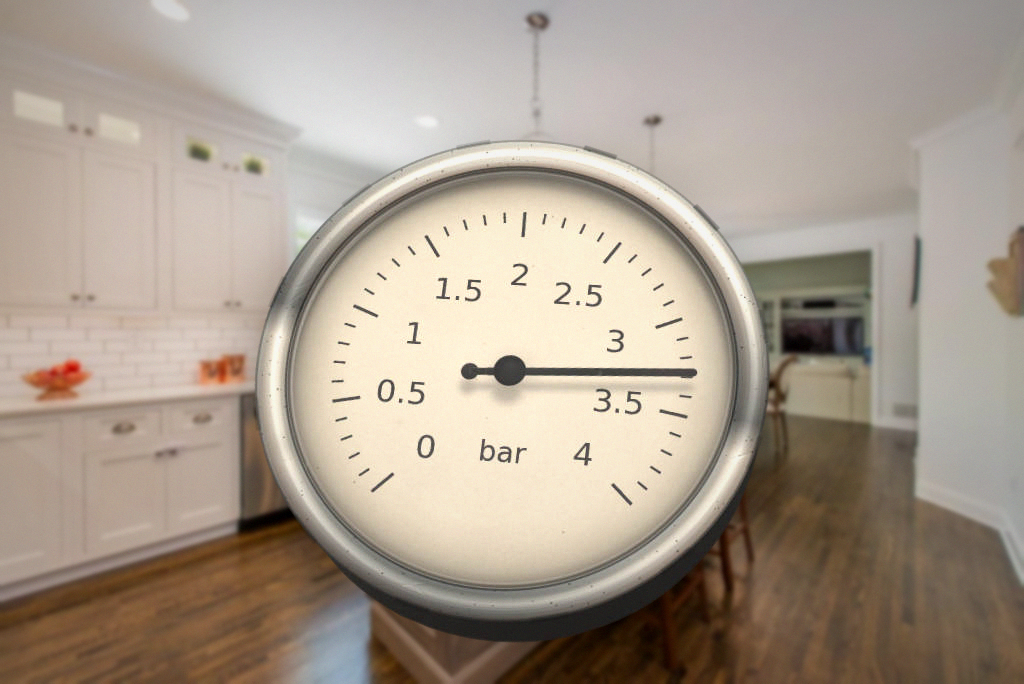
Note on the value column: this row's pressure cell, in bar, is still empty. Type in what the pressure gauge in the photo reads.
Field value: 3.3 bar
